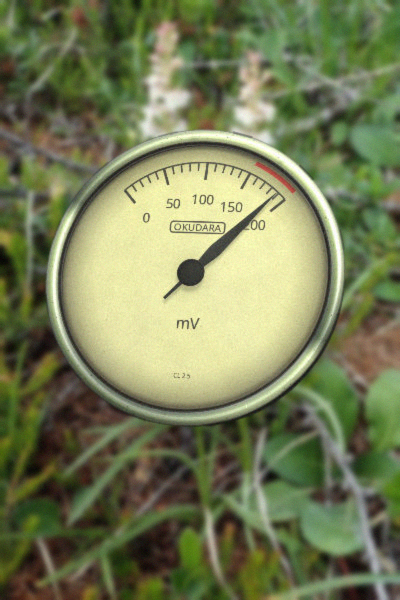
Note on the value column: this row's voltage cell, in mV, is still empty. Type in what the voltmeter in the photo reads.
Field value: 190 mV
